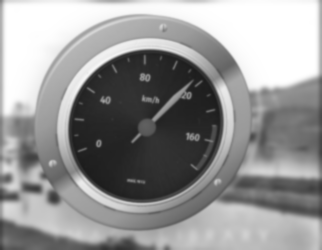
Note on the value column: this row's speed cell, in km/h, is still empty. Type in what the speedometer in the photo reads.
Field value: 115 km/h
